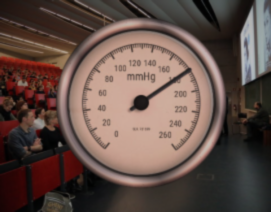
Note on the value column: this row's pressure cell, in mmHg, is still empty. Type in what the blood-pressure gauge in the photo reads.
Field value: 180 mmHg
